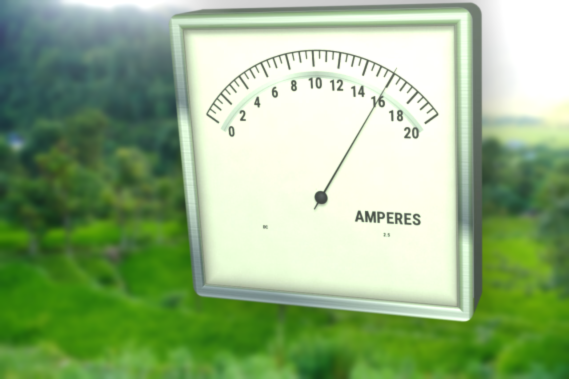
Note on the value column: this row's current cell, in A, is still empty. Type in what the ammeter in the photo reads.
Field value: 16 A
